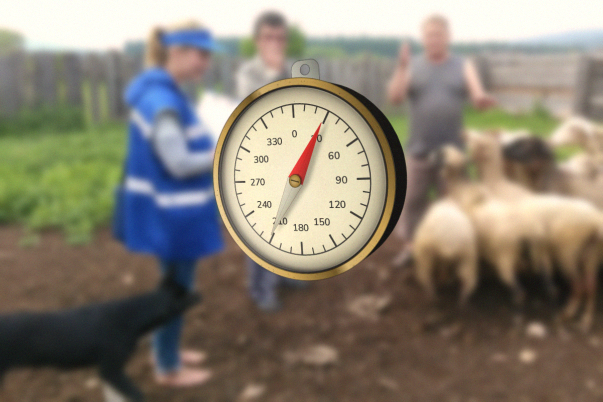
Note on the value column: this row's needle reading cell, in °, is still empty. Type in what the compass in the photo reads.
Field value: 30 °
